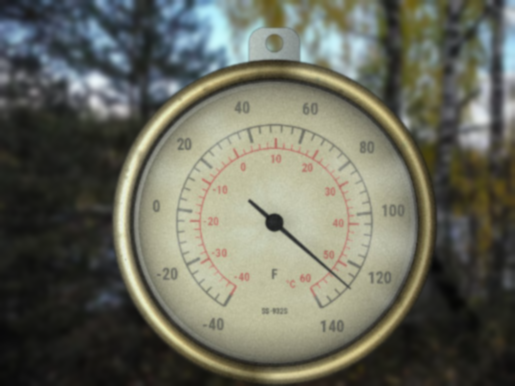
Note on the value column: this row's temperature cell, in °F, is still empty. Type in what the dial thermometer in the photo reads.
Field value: 128 °F
